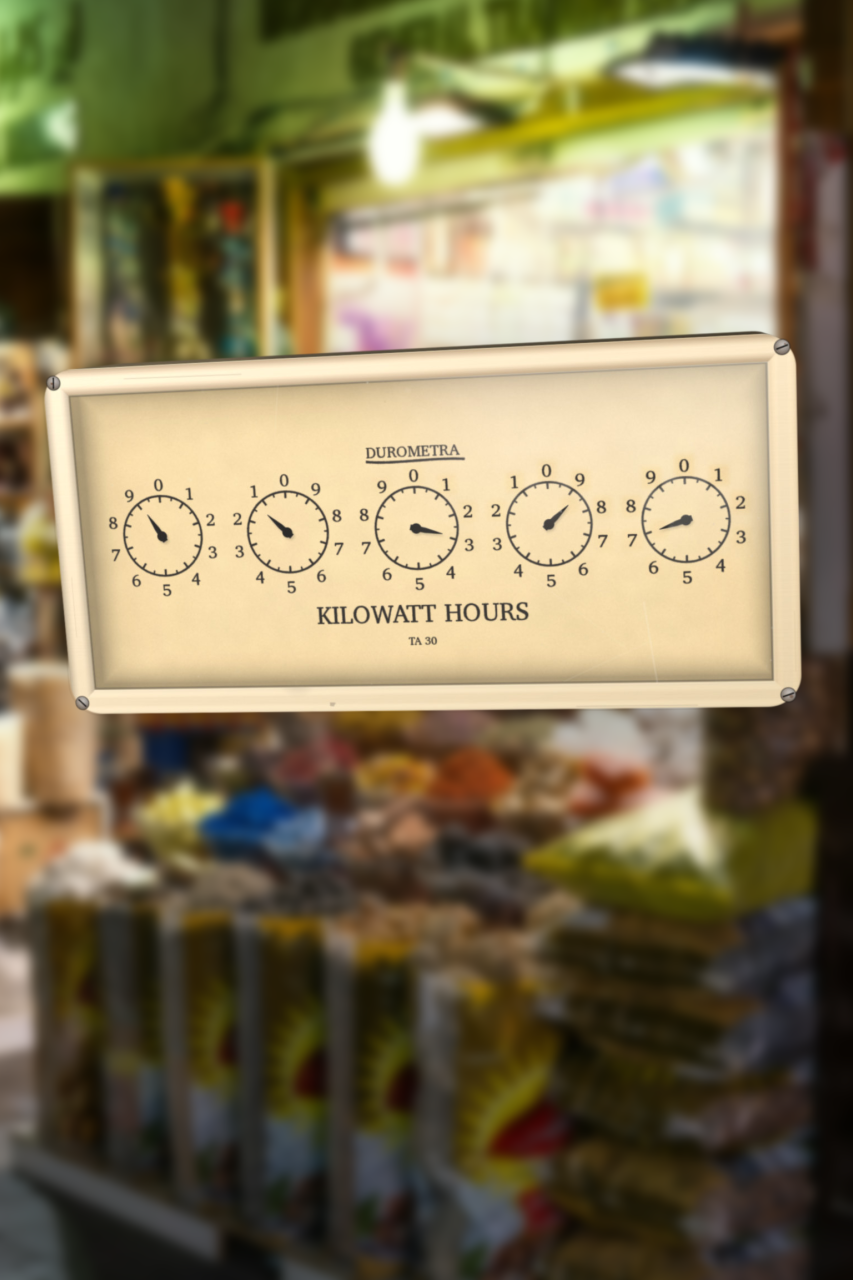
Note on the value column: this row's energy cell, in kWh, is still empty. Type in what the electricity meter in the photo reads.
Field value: 91287 kWh
